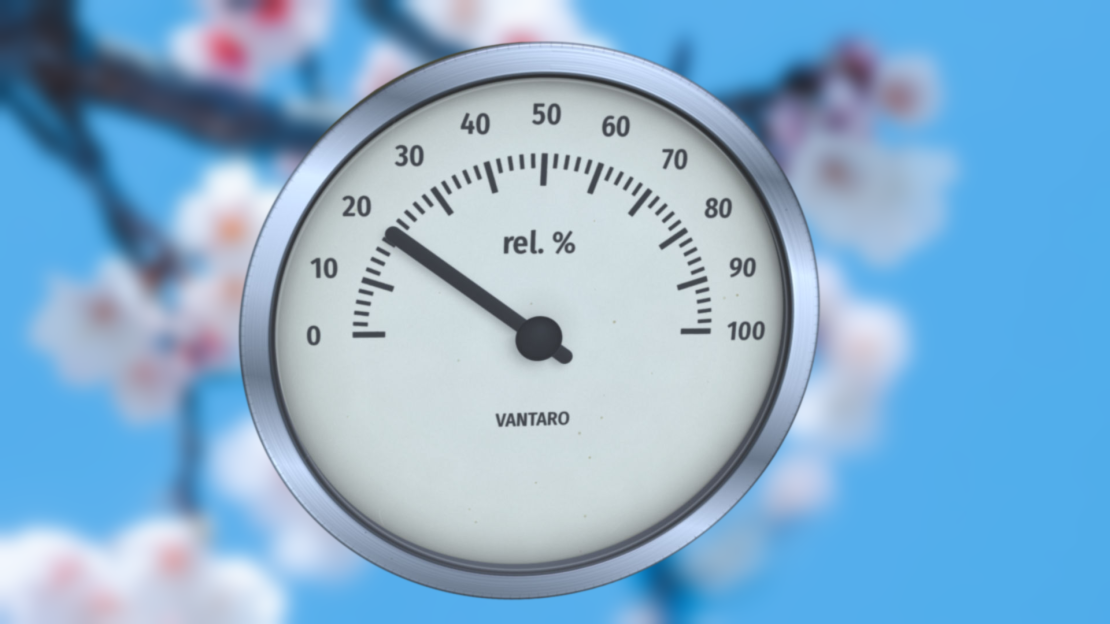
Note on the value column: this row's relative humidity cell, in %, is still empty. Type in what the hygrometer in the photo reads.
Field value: 20 %
